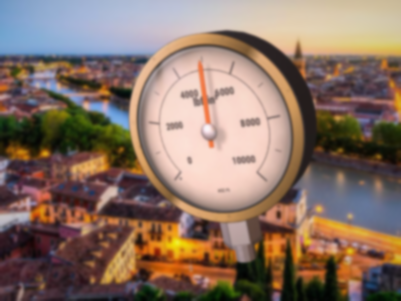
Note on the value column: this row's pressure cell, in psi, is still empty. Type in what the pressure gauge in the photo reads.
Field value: 5000 psi
